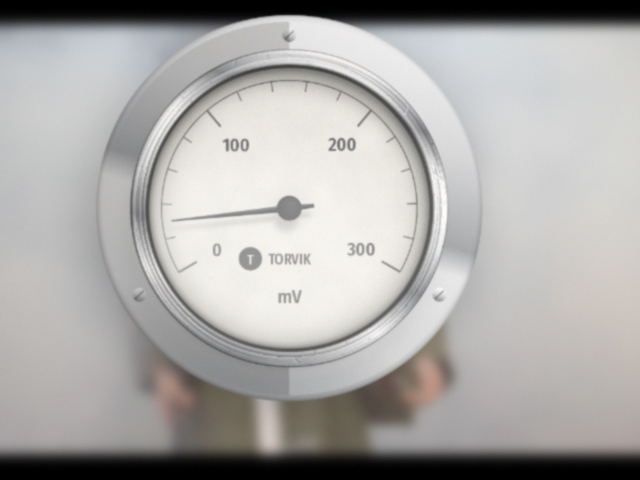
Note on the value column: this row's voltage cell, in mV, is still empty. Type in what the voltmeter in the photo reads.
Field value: 30 mV
